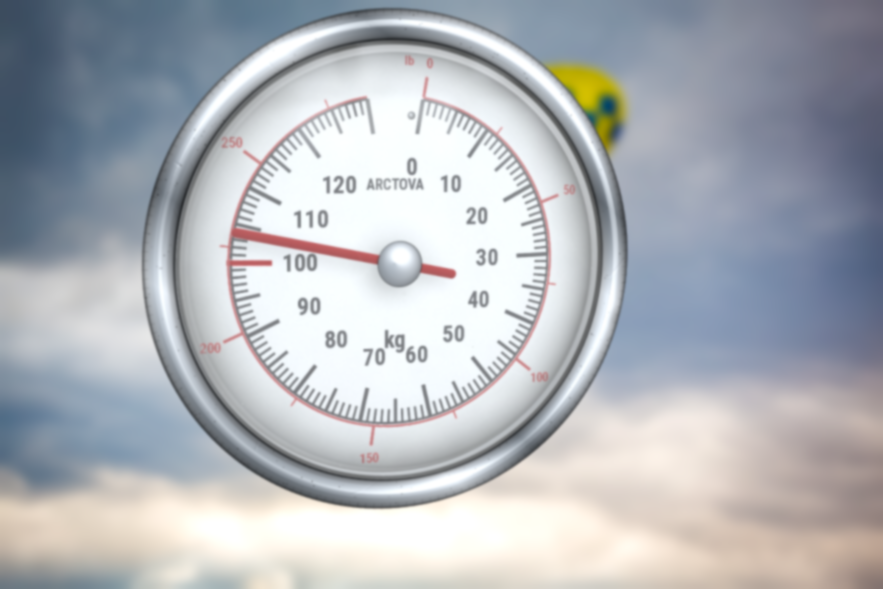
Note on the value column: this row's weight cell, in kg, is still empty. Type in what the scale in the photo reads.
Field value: 104 kg
